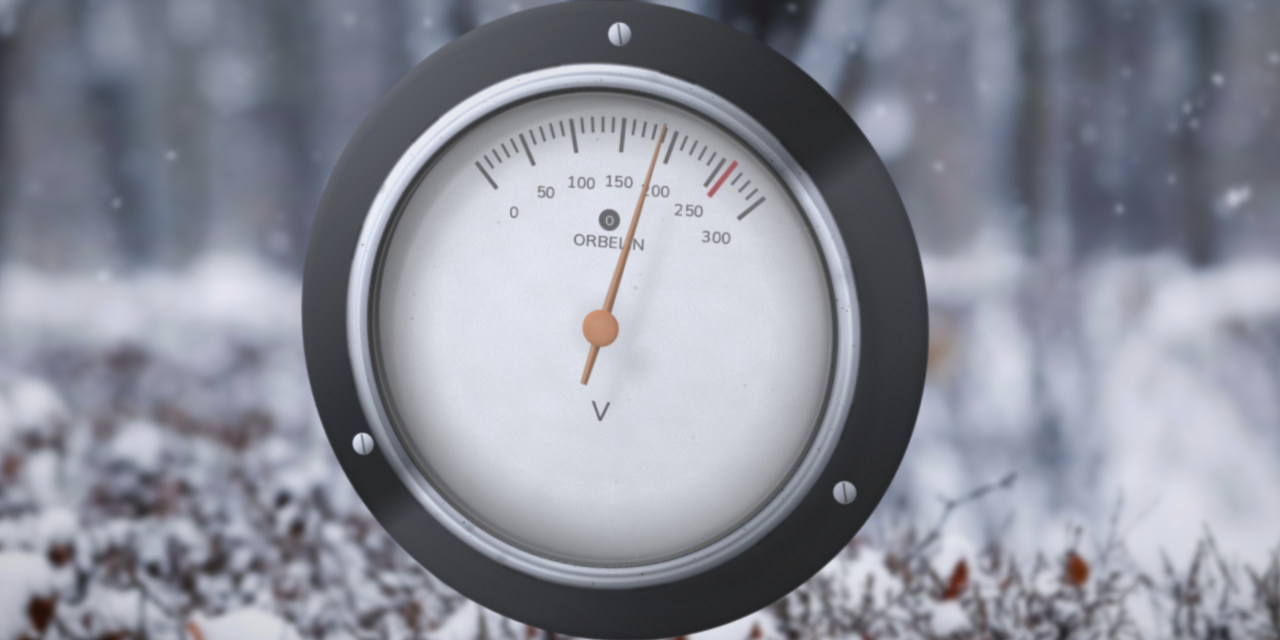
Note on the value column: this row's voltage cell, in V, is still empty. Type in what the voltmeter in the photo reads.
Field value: 190 V
